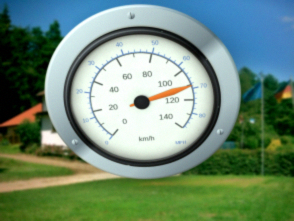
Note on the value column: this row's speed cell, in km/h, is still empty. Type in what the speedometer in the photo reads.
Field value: 110 km/h
